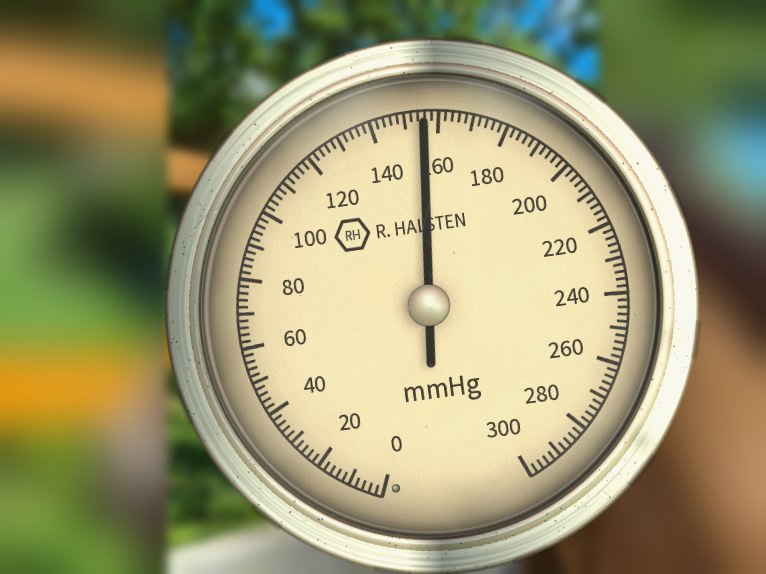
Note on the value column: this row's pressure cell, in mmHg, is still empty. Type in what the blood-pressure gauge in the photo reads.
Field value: 156 mmHg
